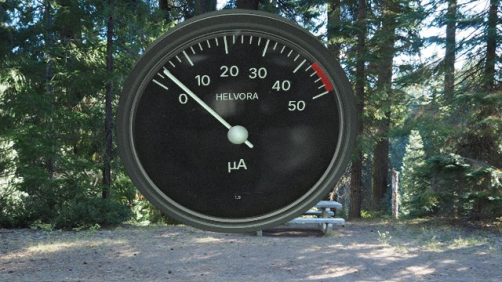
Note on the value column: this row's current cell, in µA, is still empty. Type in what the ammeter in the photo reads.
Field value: 4 µA
